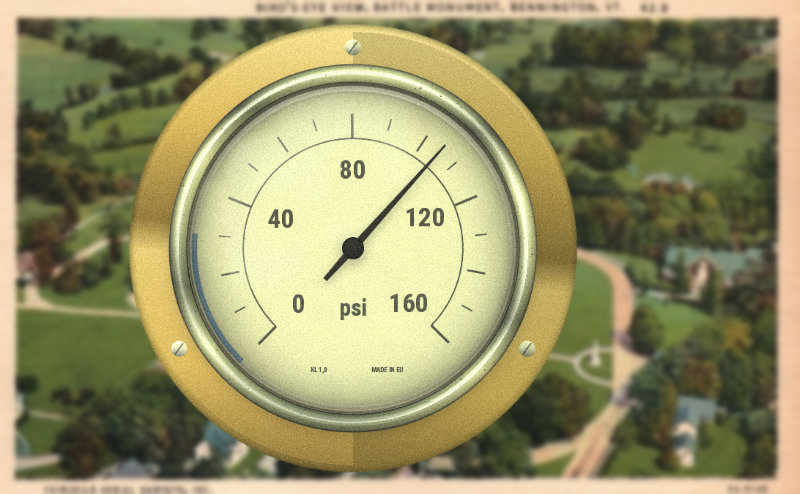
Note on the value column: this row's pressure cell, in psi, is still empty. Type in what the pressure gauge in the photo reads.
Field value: 105 psi
